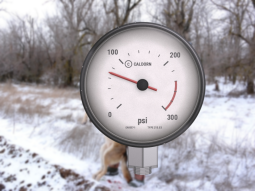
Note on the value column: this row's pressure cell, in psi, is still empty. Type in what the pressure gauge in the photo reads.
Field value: 70 psi
